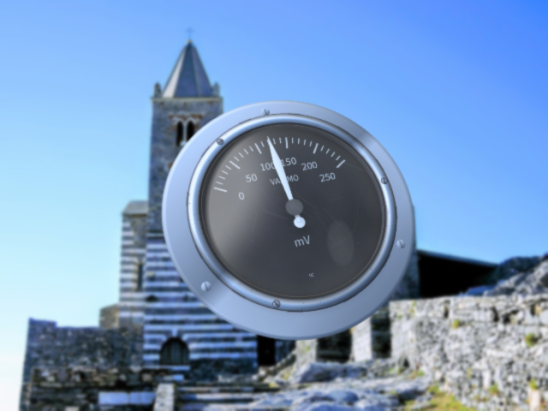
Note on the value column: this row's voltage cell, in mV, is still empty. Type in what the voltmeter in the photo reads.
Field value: 120 mV
